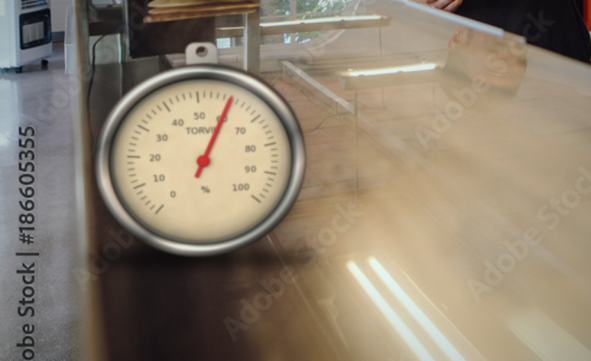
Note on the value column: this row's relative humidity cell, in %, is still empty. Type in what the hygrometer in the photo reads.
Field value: 60 %
